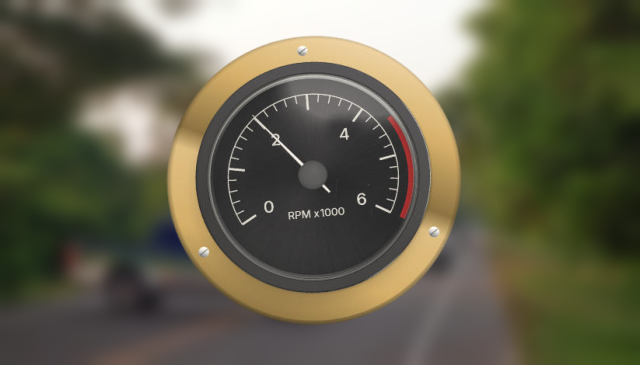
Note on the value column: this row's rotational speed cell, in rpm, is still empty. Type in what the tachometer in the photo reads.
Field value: 2000 rpm
